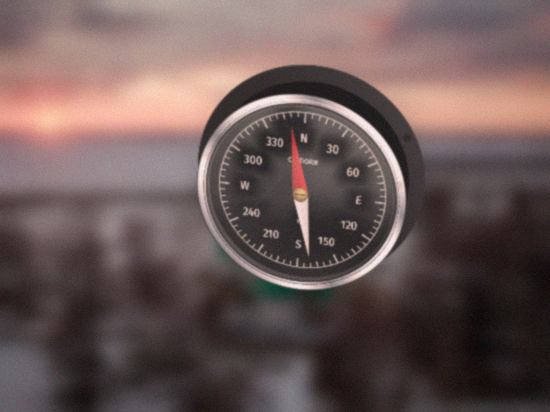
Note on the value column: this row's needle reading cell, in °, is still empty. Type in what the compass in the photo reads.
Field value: 350 °
